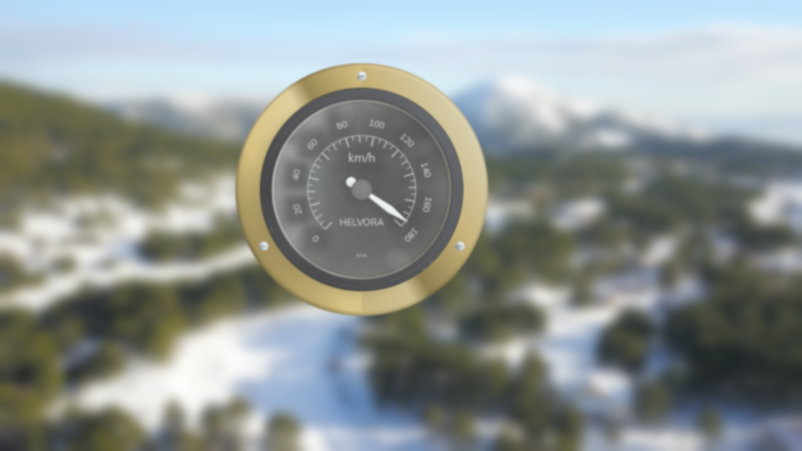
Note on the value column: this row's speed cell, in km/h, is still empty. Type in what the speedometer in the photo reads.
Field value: 175 km/h
